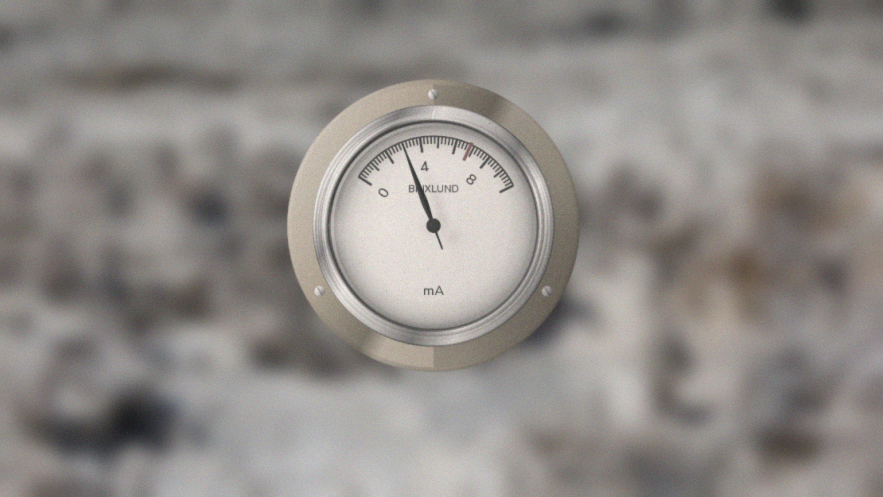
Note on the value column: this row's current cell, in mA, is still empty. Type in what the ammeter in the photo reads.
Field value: 3 mA
